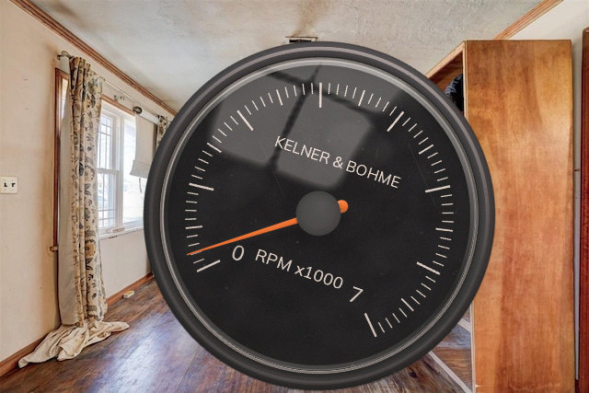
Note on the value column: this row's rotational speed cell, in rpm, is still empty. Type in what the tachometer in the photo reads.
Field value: 200 rpm
